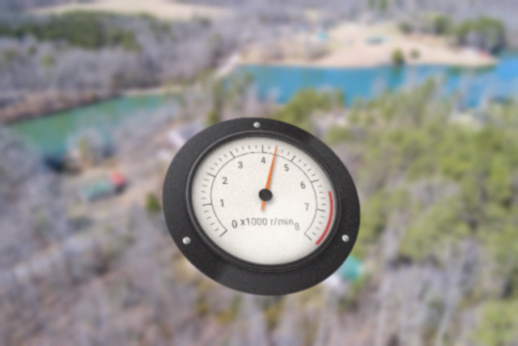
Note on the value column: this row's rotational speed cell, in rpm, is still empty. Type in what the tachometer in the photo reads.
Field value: 4400 rpm
